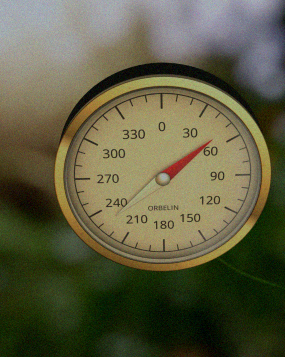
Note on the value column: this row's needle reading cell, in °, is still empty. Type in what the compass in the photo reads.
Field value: 50 °
